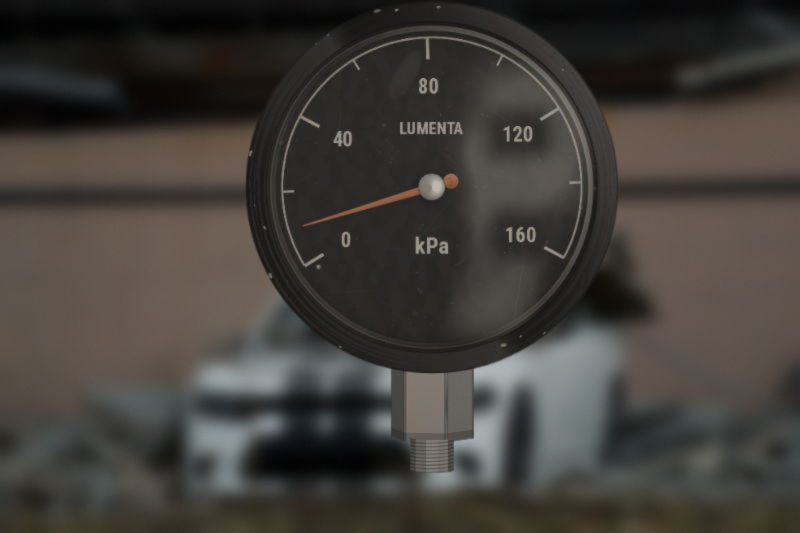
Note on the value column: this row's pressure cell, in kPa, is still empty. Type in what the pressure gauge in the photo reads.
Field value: 10 kPa
